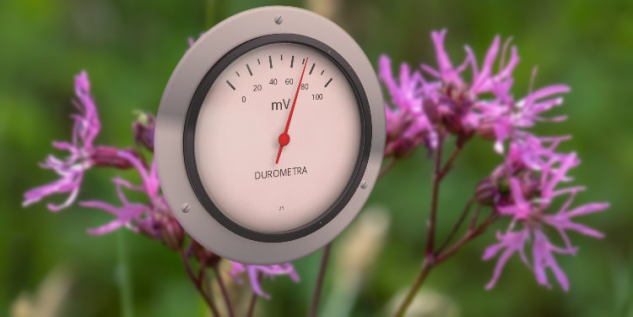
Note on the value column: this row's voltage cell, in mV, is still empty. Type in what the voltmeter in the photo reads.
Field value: 70 mV
